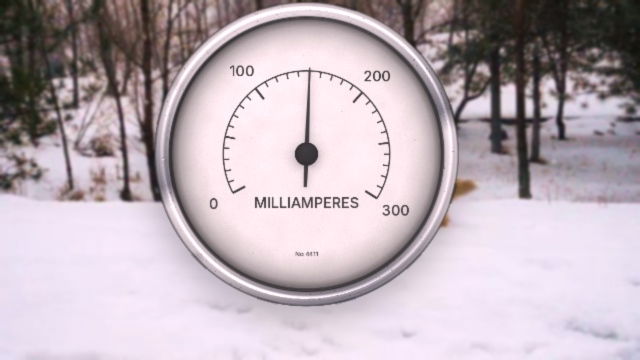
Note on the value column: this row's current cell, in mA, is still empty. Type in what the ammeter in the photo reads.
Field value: 150 mA
